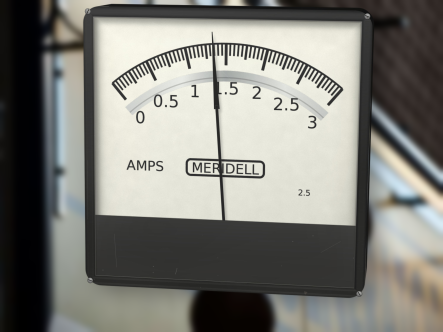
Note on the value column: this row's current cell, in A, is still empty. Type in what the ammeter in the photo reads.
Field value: 1.35 A
